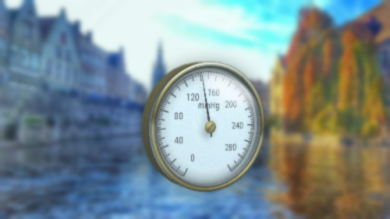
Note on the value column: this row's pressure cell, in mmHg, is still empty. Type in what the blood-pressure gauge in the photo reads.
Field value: 140 mmHg
